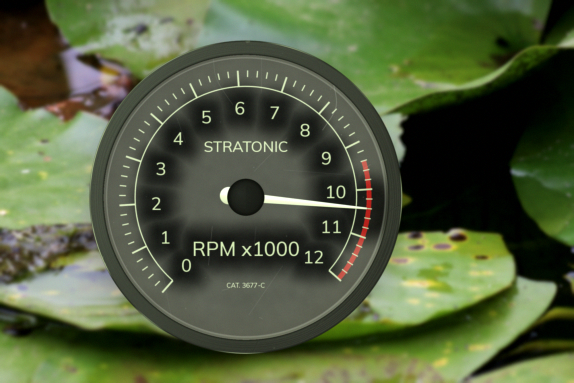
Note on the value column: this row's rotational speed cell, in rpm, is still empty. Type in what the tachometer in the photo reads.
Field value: 10400 rpm
